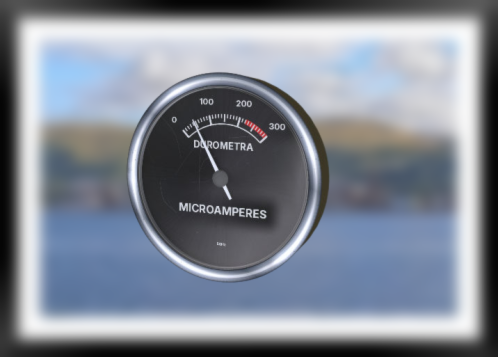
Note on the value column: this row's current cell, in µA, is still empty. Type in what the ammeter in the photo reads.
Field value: 50 µA
